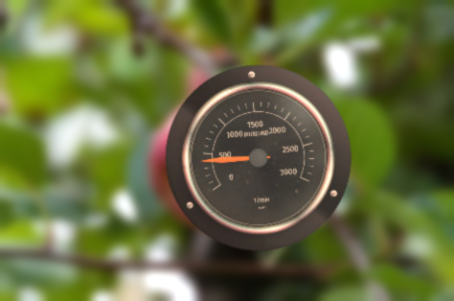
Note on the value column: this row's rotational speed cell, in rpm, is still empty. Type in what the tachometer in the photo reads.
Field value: 400 rpm
